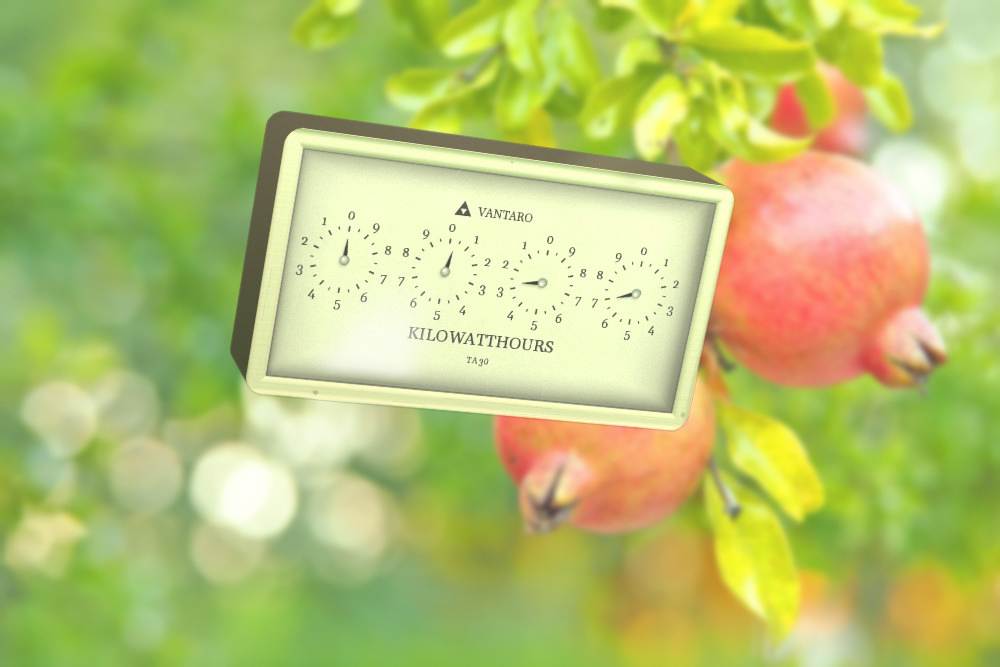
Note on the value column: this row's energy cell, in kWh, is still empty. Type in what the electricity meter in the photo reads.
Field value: 27 kWh
